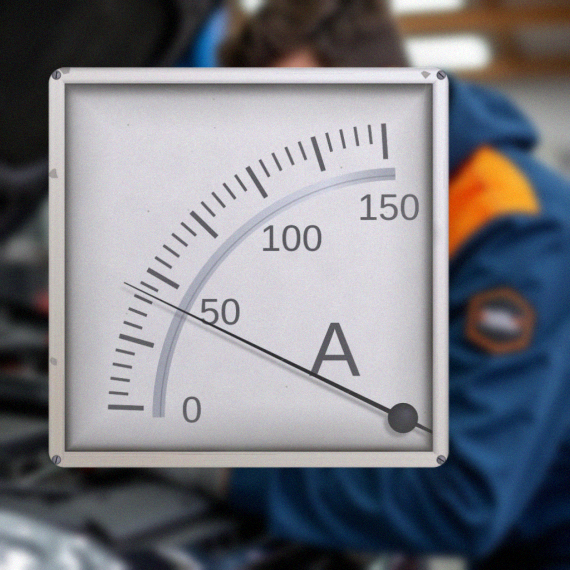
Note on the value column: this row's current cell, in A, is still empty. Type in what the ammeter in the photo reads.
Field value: 42.5 A
